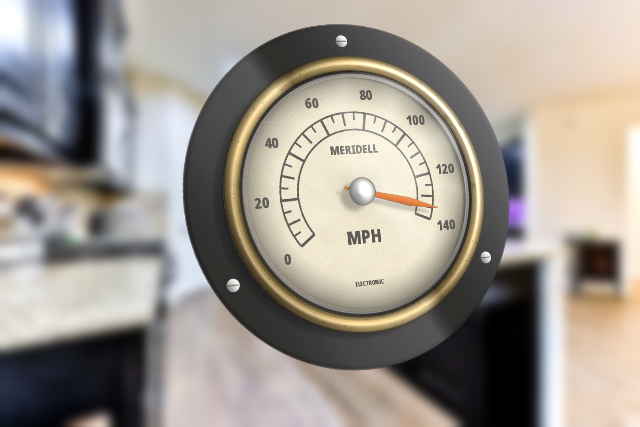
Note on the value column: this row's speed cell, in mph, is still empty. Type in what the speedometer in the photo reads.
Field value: 135 mph
